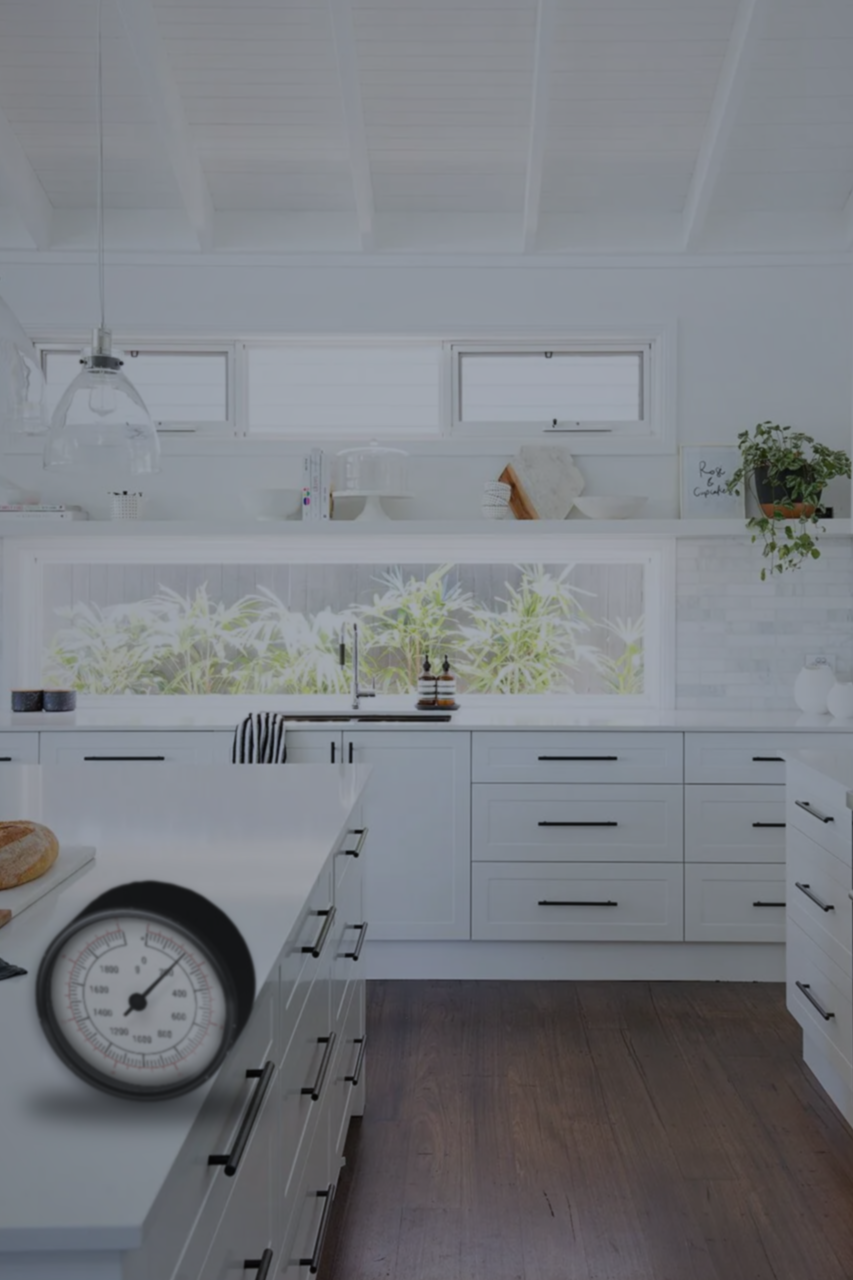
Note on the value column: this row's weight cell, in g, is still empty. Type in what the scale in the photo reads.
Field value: 200 g
